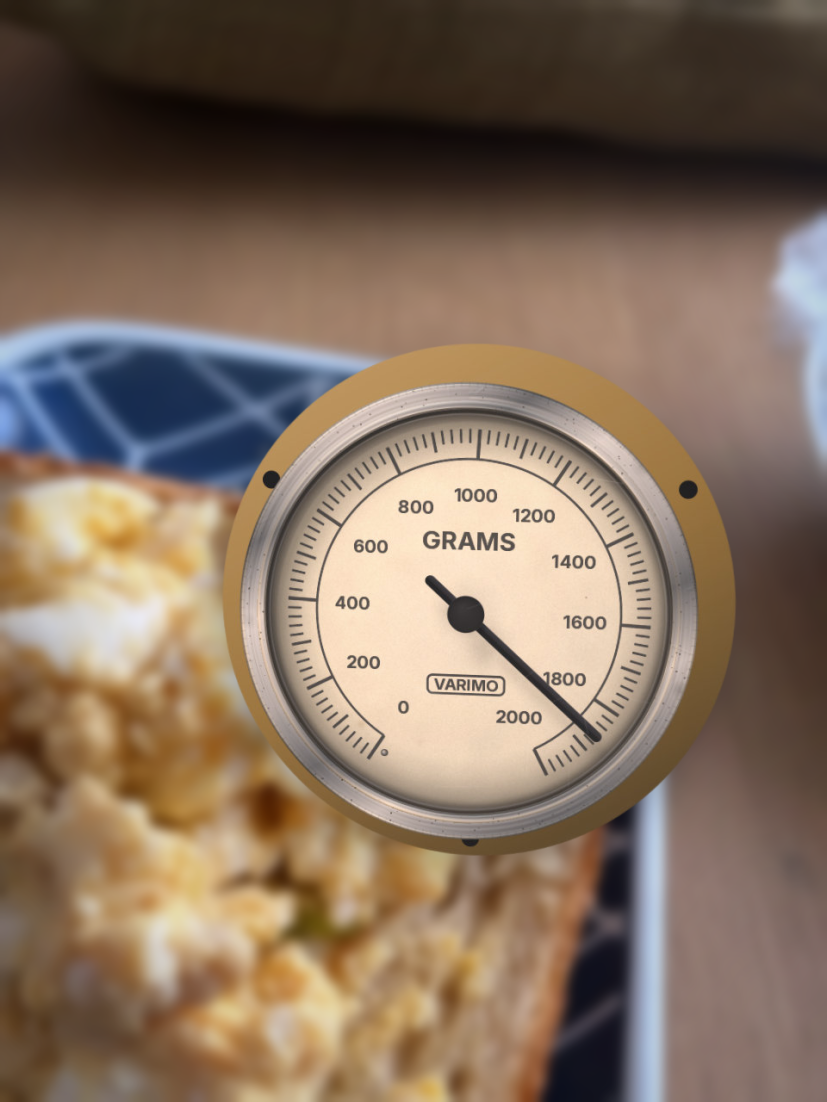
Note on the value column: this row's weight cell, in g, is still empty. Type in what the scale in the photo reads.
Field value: 1860 g
